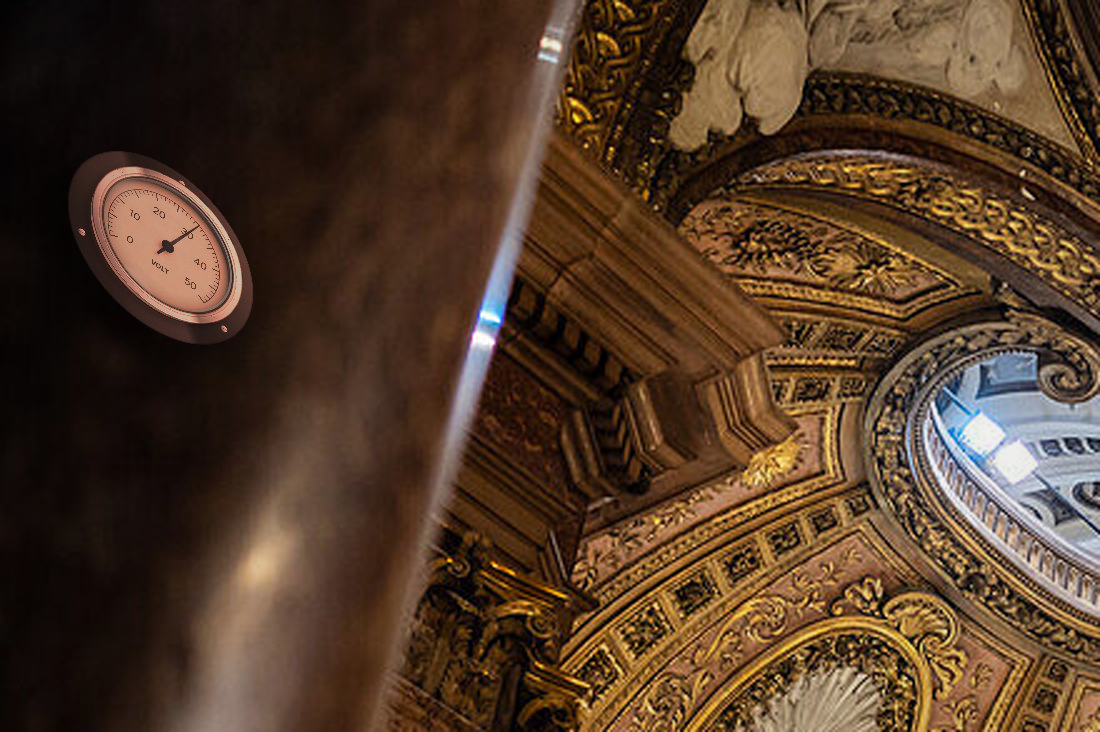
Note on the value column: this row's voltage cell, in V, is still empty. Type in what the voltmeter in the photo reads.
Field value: 30 V
